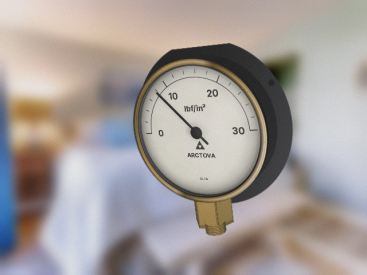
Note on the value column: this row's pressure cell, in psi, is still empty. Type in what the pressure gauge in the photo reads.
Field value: 8 psi
